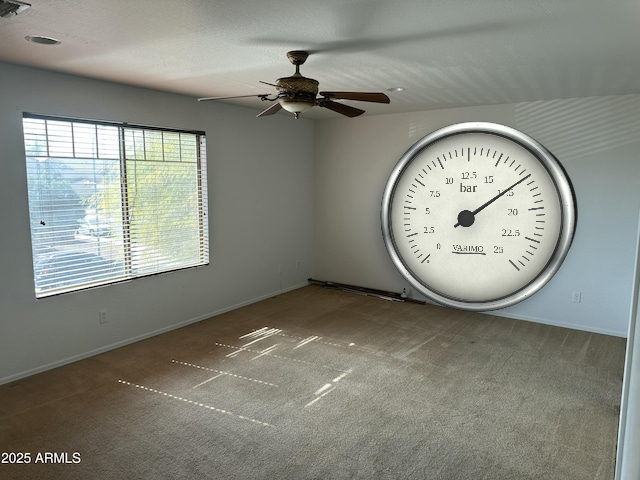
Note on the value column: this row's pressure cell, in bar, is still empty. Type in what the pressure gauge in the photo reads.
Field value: 17.5 bar
